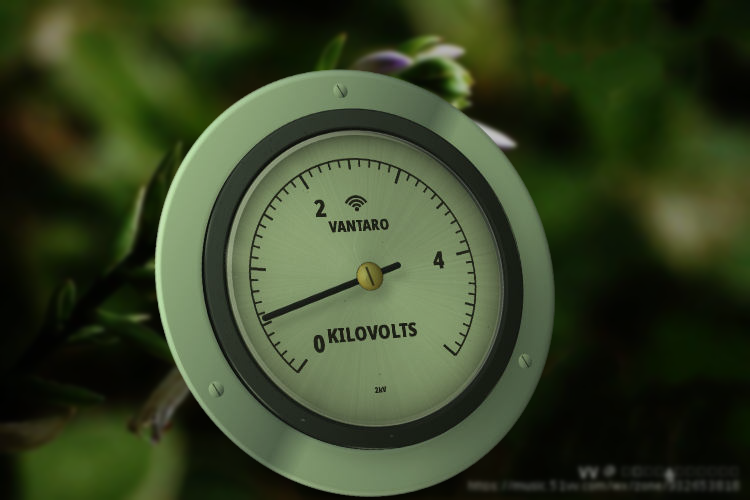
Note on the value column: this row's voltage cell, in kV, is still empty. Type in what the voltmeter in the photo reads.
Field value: 0.55 kV
